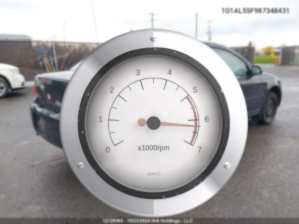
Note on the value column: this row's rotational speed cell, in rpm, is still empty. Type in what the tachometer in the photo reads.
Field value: 6250 rpm
